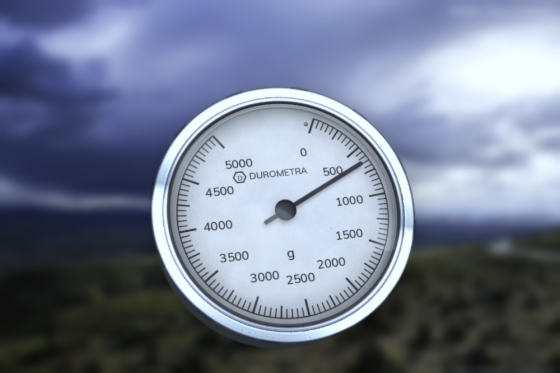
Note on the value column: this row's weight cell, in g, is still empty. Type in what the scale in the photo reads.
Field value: 650 g
